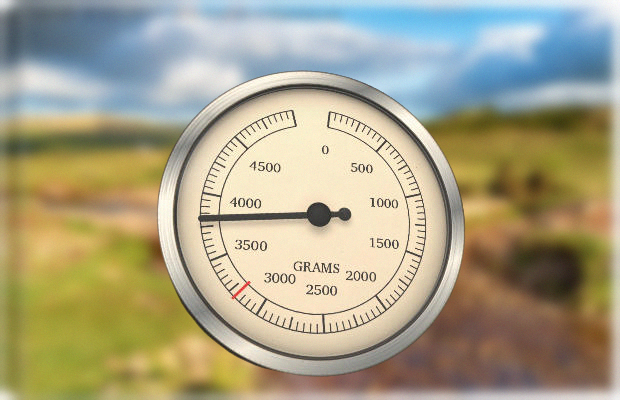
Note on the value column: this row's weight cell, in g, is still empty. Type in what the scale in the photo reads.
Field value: 3800 g
